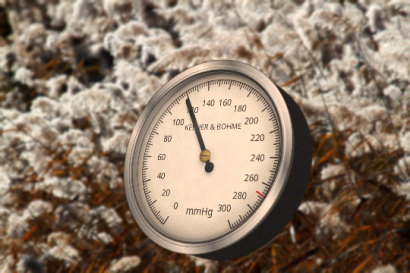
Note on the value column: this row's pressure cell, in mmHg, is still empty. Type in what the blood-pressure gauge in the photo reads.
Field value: 120 mmHg
